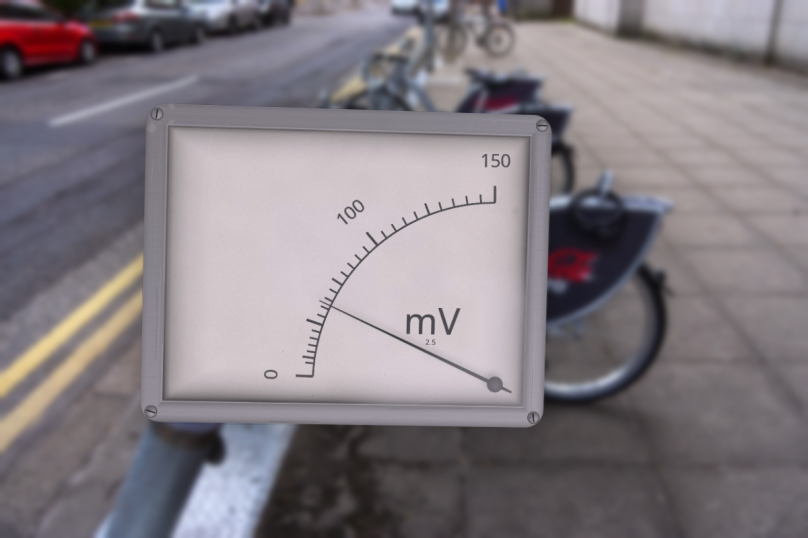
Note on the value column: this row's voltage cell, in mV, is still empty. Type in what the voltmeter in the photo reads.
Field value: 62.5 mV
